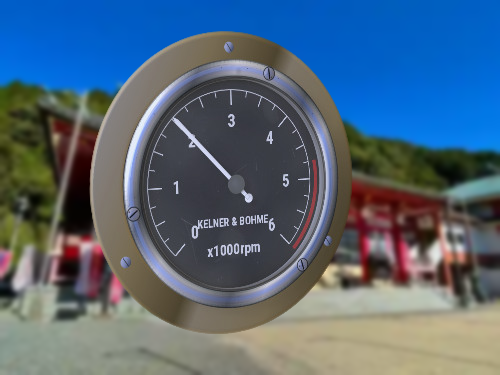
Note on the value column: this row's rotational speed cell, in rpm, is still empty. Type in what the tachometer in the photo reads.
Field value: 2000 rpm
